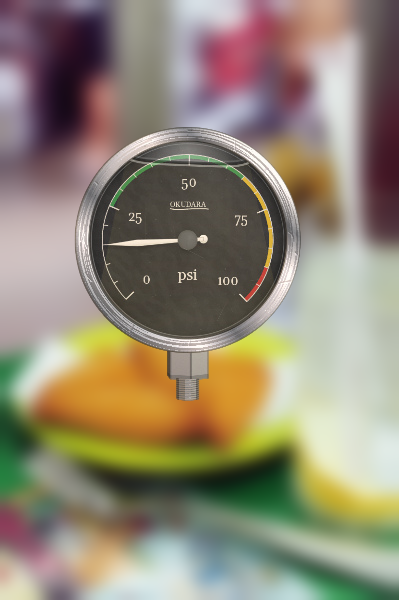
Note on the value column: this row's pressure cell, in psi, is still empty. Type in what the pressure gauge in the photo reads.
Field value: 15 psi
